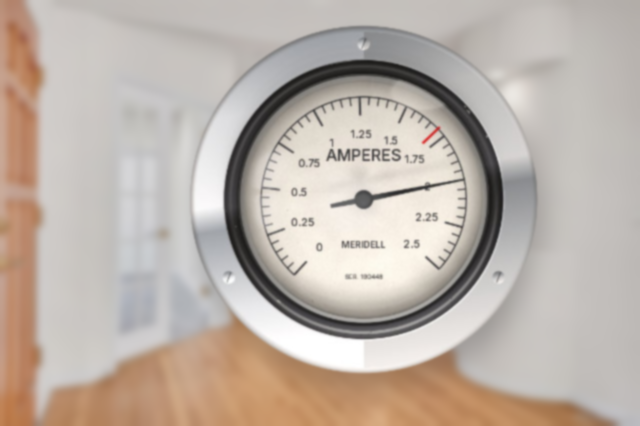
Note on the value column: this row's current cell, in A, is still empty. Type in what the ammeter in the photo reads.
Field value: 2 A
